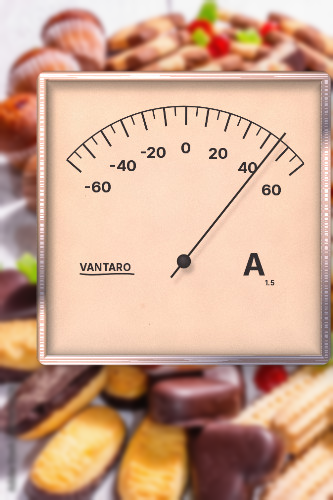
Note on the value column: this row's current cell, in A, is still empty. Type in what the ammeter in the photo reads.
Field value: 45 A
